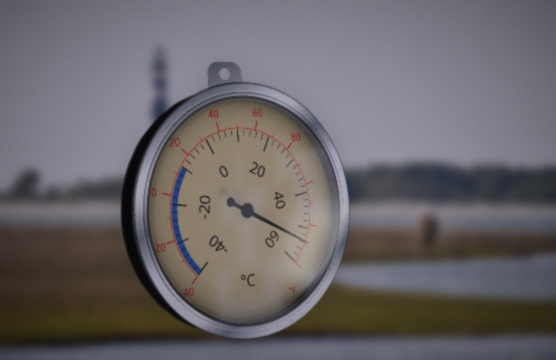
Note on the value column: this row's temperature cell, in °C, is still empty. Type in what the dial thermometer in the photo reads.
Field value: 54 °C
